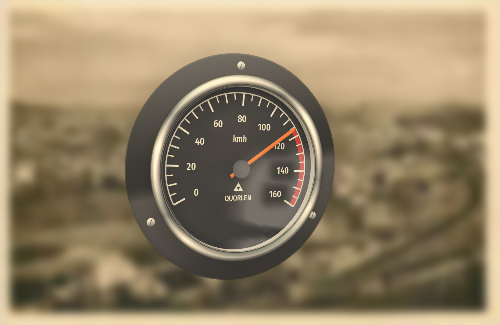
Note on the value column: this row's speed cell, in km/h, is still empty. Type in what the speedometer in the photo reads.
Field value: 115 km/h
